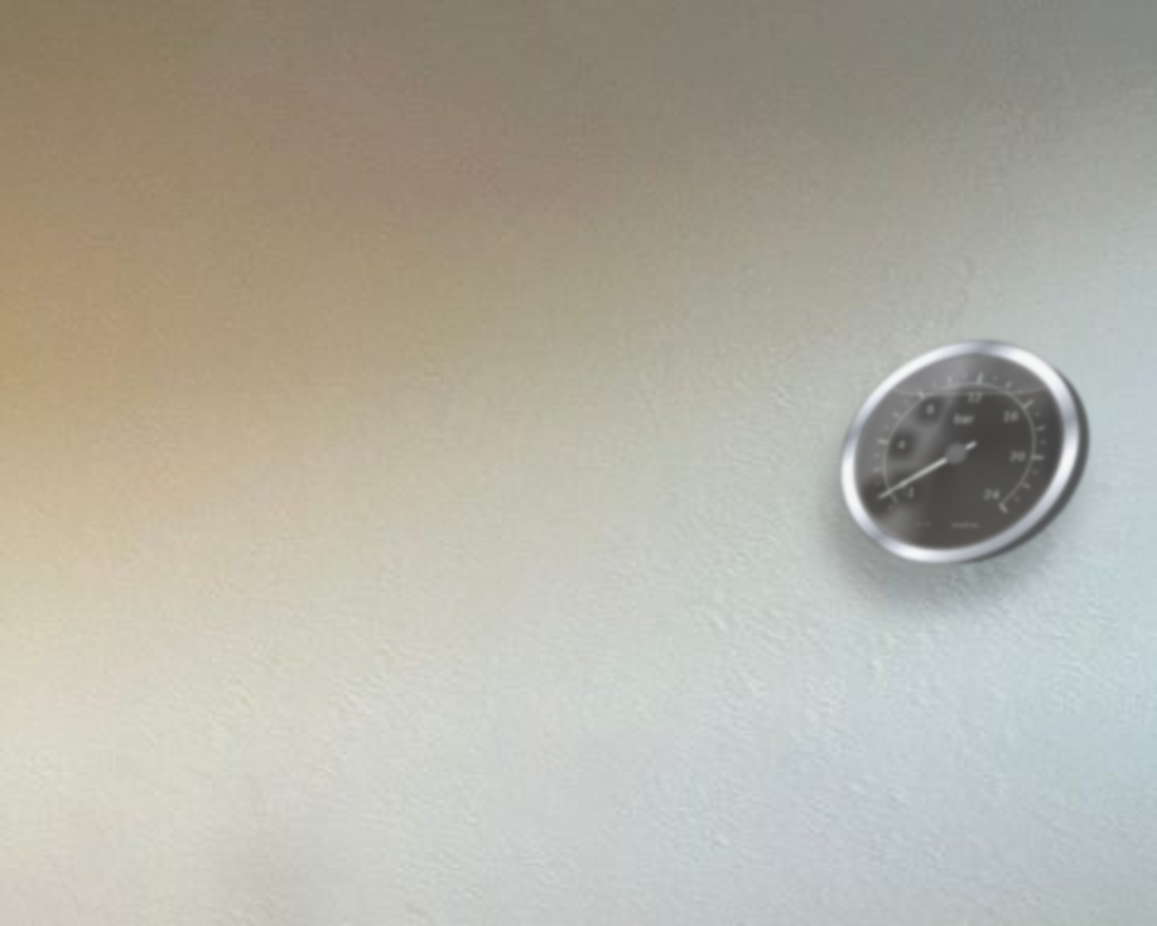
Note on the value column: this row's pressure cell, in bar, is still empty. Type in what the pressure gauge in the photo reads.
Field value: 0 bar
